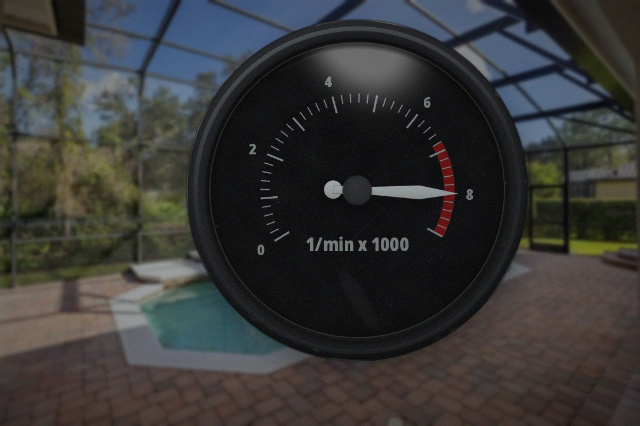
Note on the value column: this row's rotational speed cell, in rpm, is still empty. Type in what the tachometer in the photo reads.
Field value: 8000 rpm
